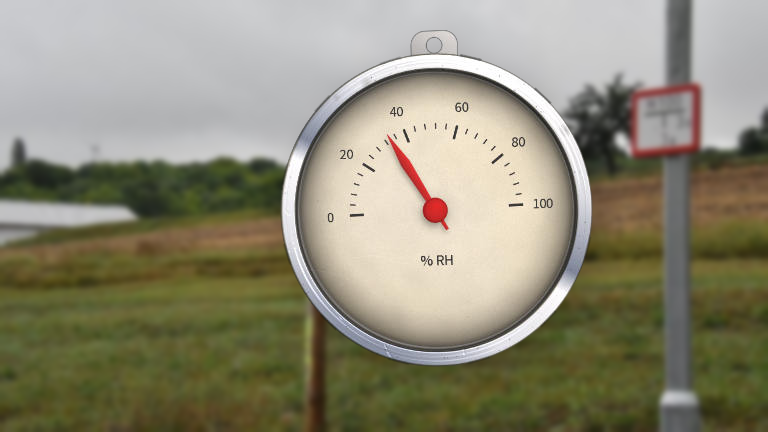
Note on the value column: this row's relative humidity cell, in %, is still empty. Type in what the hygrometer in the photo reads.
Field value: 34 %
